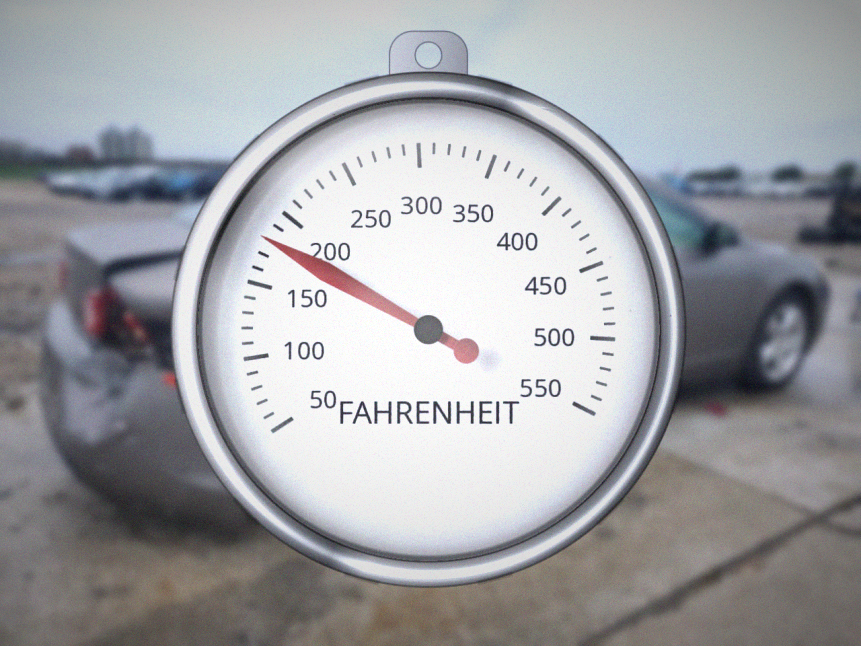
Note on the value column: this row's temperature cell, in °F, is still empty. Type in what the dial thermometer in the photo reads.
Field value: 180 °F
